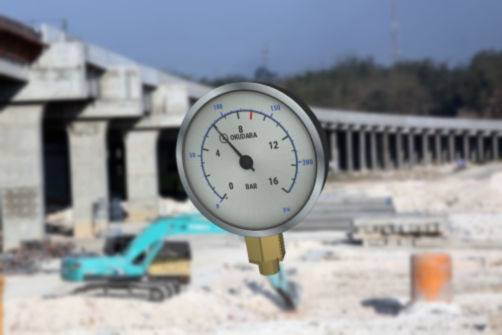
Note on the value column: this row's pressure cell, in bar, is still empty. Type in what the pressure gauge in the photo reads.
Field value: 6 bar
